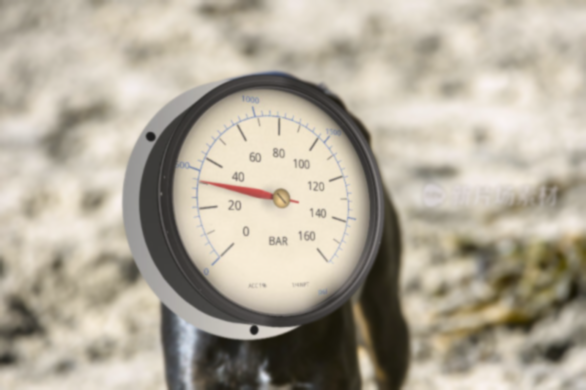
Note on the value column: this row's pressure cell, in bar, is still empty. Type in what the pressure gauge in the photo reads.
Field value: 30 bar
